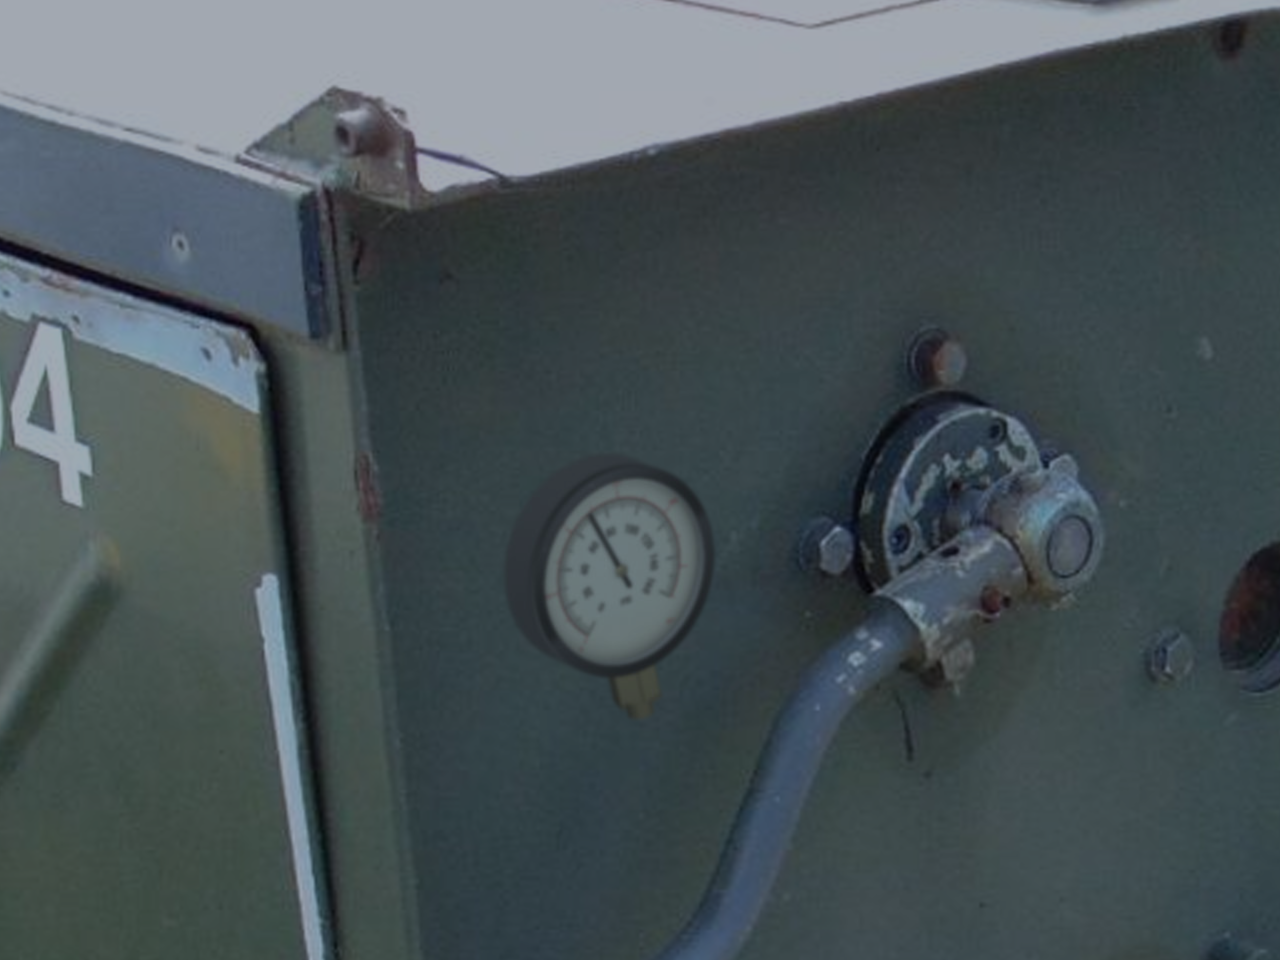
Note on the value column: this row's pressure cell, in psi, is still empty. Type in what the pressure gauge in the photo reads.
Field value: 70 psi
